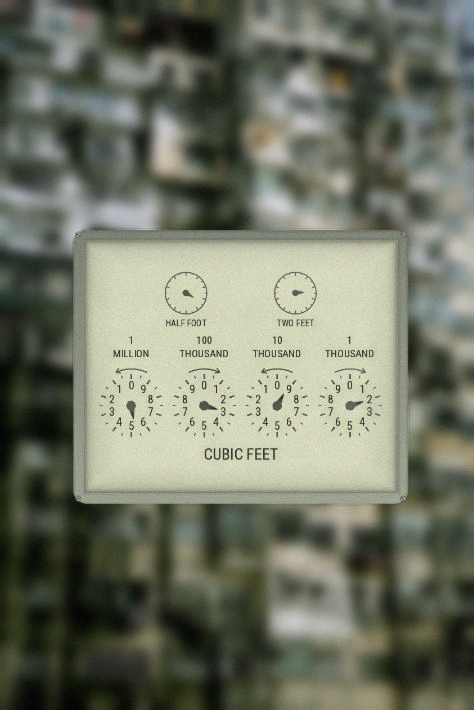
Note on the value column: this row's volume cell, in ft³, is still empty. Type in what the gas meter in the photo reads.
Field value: 529200 ft³
